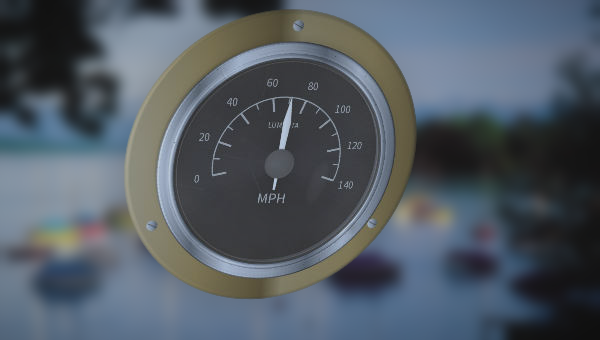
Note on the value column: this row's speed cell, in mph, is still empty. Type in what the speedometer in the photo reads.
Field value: 70 mph
